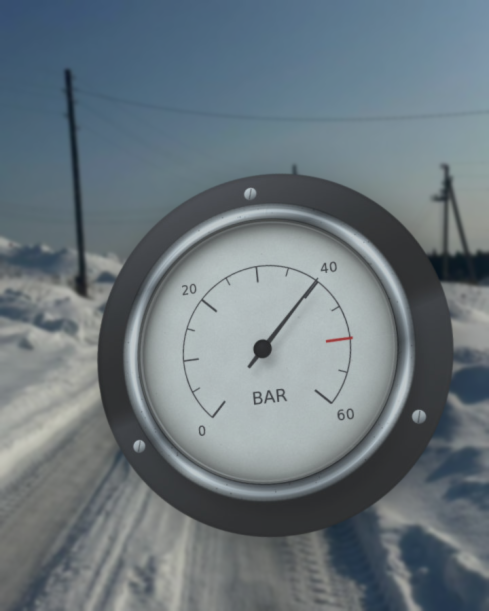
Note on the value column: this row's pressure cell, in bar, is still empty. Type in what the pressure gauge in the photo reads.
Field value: 40 bar
